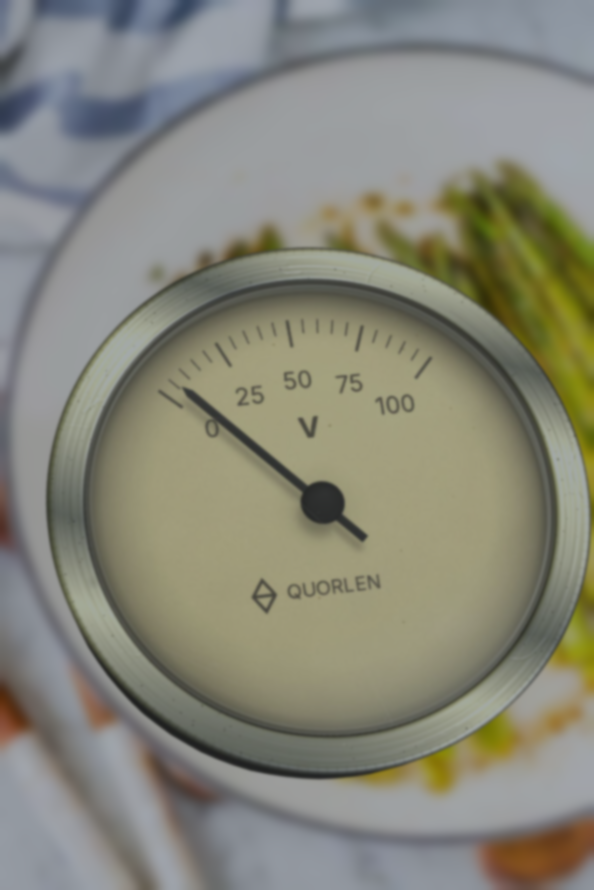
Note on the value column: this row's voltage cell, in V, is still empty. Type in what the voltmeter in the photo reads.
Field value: 5 V
